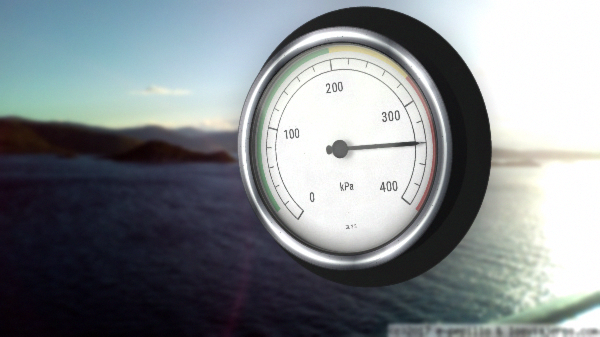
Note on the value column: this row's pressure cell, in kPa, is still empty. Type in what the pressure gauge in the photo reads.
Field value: 340 kPa
